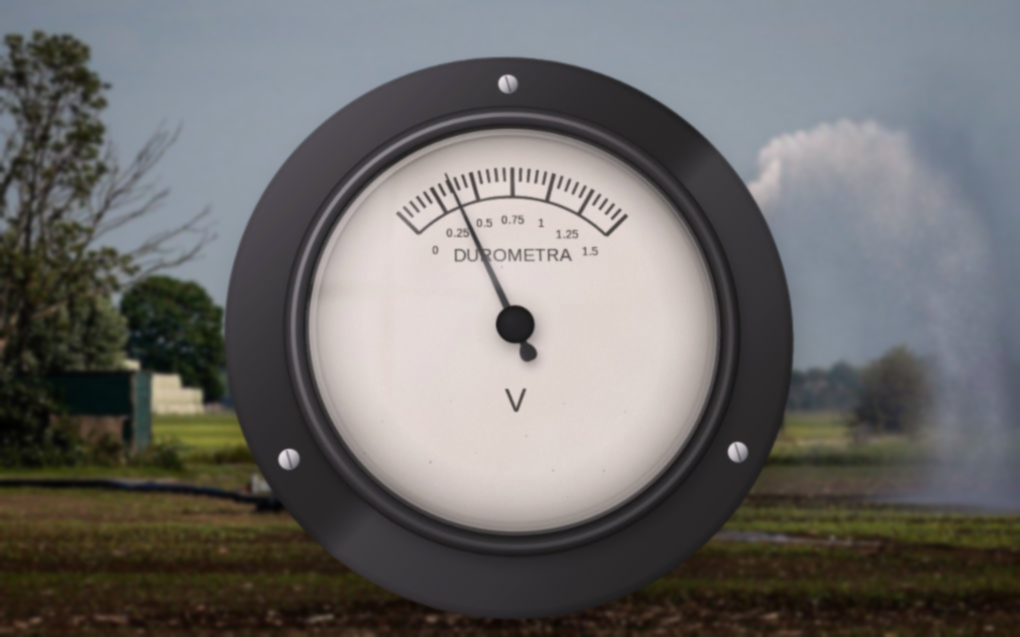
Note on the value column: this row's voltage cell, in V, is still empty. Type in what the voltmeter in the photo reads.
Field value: 0.35 V
